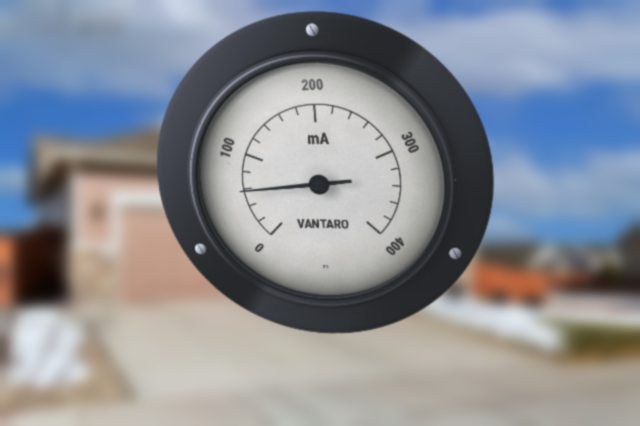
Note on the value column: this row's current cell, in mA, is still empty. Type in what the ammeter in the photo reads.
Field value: 60 mA
